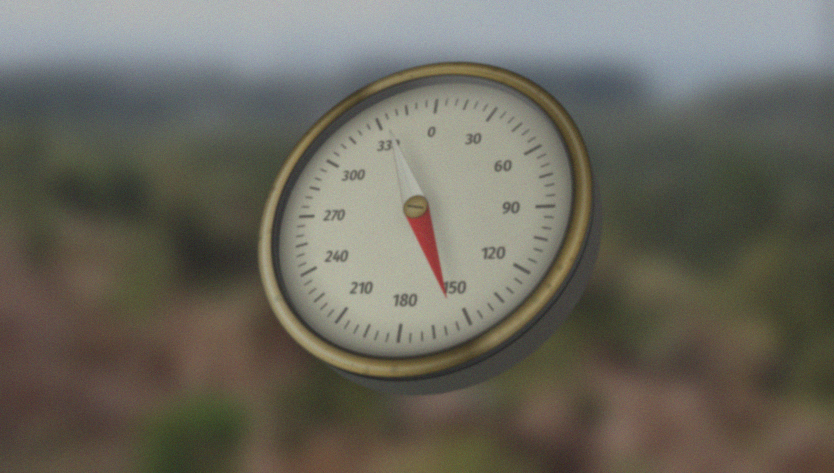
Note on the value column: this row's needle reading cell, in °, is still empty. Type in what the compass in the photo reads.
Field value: 155 °
